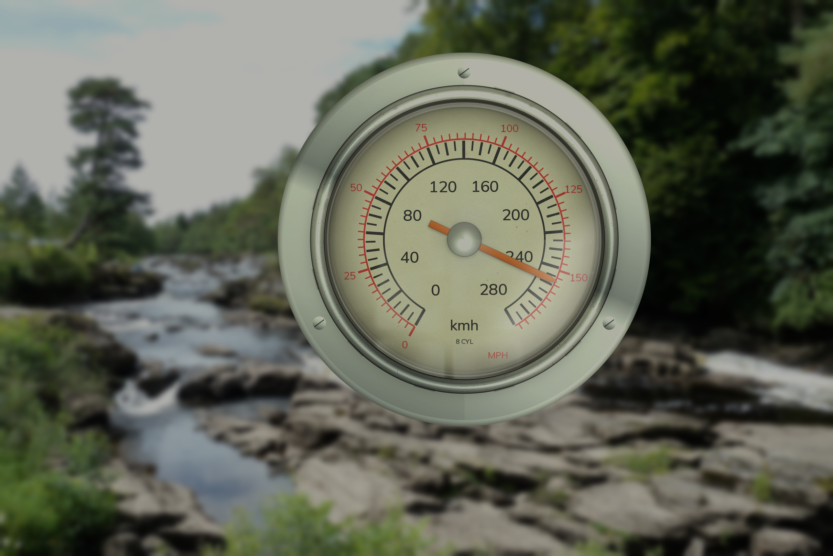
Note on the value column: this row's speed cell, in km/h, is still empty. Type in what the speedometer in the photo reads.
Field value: 247.5 km/h
